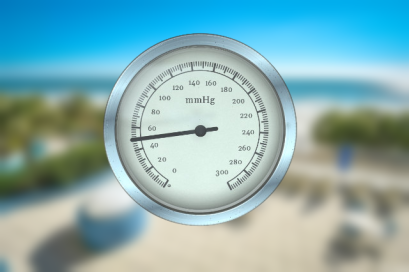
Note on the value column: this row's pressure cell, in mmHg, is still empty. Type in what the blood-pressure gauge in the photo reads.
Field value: 50 mmHg
